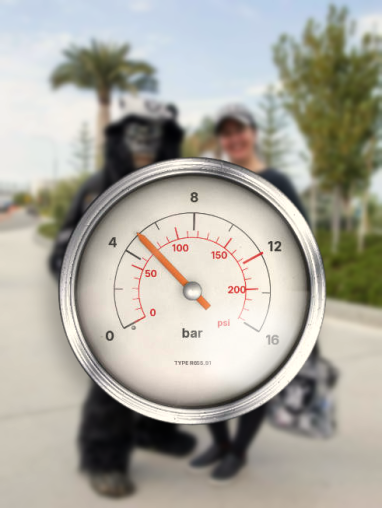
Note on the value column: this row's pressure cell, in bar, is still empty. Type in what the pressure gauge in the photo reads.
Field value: 5 bar
